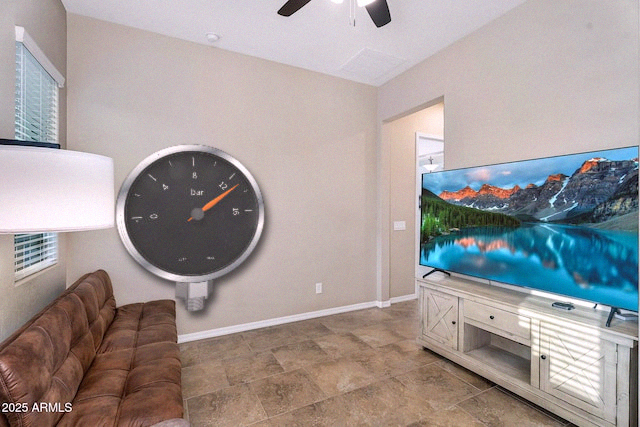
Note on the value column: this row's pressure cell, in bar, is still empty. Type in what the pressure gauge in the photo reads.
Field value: 13 bar
